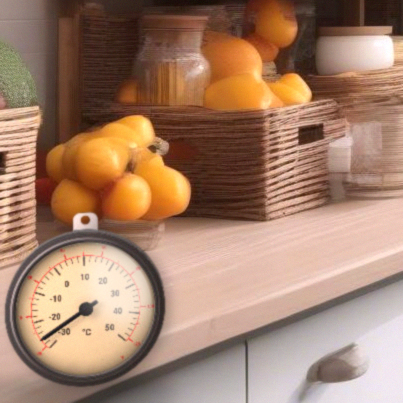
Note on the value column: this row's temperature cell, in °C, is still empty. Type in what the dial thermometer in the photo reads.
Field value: -26 °C
